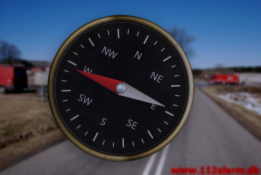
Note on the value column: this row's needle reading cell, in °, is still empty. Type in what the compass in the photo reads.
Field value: 265 °
